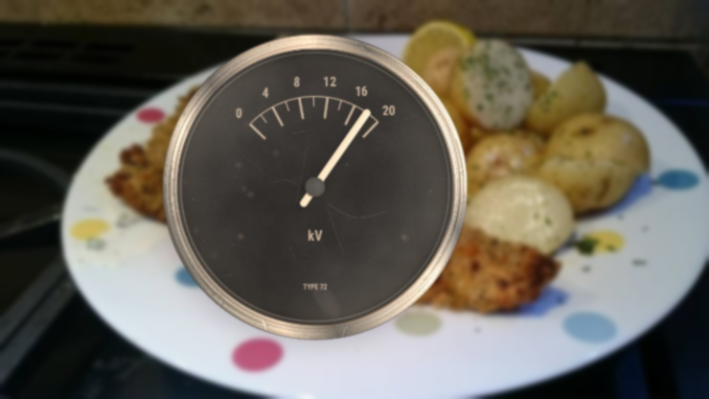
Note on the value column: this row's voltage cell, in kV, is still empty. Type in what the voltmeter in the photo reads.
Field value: 18 kV
